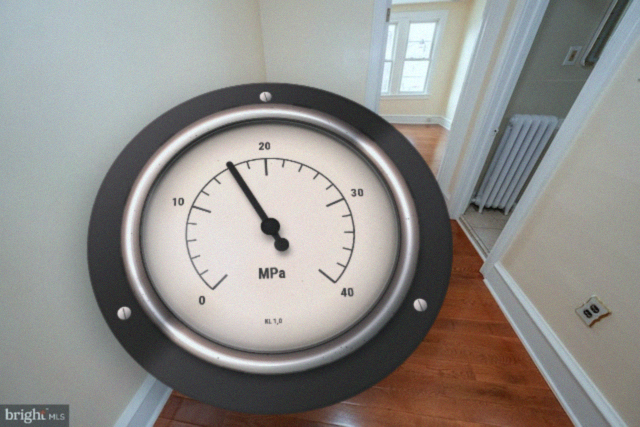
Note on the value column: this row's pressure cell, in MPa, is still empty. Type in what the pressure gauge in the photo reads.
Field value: 16 MPa
